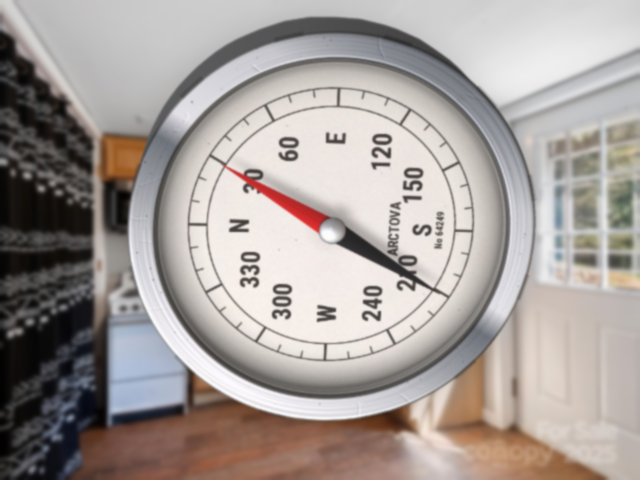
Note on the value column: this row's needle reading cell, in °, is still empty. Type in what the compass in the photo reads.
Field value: 30 °
